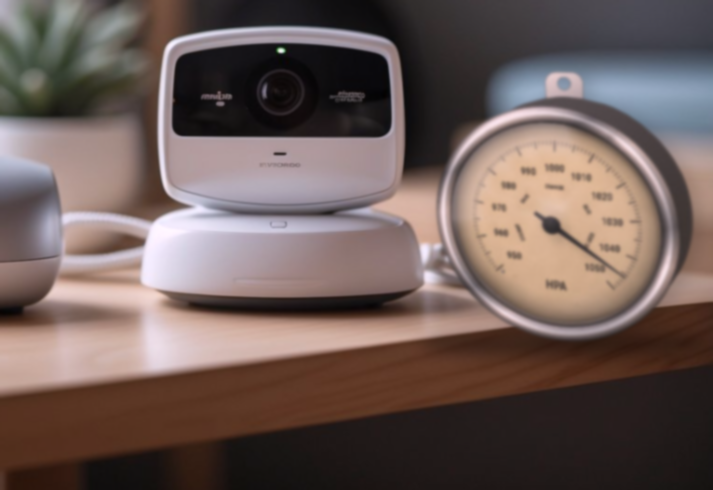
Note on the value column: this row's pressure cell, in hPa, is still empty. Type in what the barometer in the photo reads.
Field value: 1045 hPa
